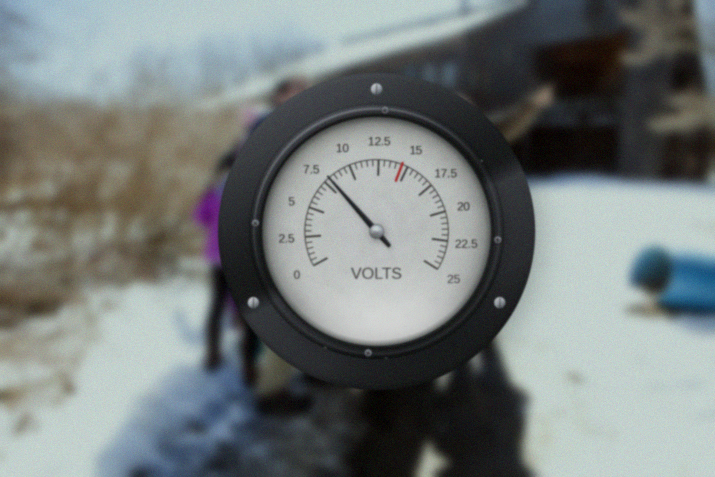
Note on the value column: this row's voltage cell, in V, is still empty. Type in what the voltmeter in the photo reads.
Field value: 8 V
